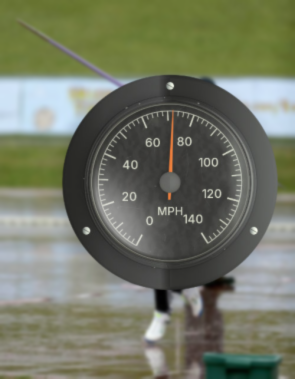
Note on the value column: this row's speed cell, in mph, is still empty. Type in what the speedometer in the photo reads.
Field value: 72 mph
